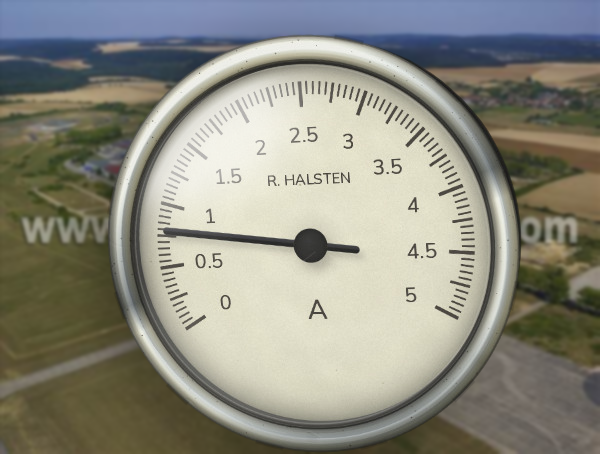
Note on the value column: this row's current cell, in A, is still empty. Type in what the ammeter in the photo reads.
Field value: 0.8 A
